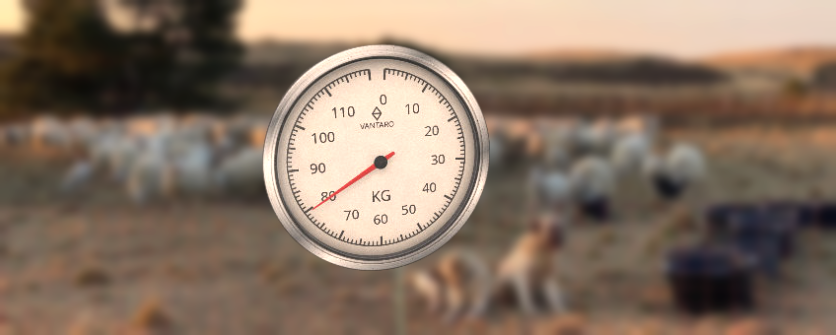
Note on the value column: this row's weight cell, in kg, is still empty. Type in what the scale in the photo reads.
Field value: 80 kg
